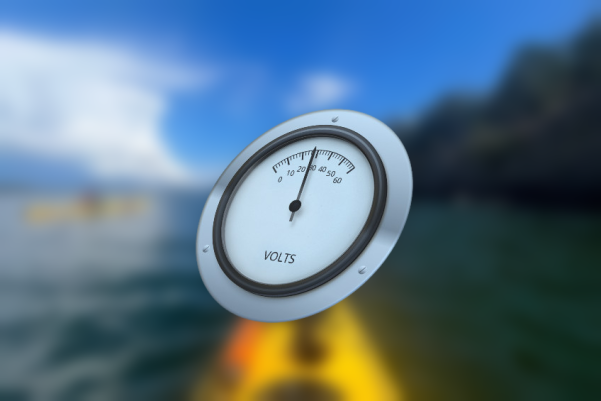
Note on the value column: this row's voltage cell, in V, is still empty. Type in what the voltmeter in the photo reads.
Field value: 30 V
